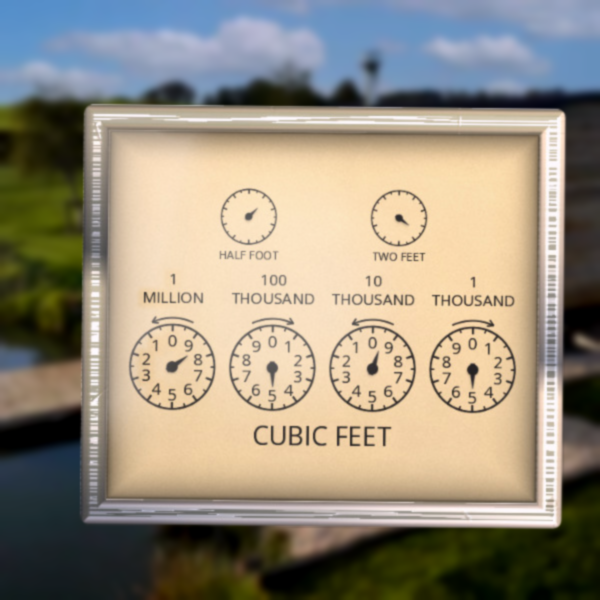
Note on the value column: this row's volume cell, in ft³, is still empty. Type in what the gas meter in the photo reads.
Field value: 849500 ft³
